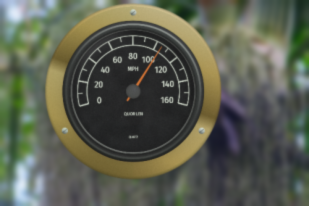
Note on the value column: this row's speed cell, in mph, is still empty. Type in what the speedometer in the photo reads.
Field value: 105 mph
